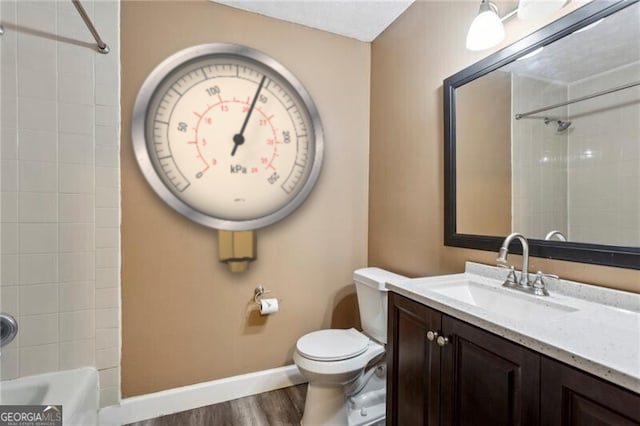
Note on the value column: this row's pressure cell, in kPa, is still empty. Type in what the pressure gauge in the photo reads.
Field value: 145 kPa
